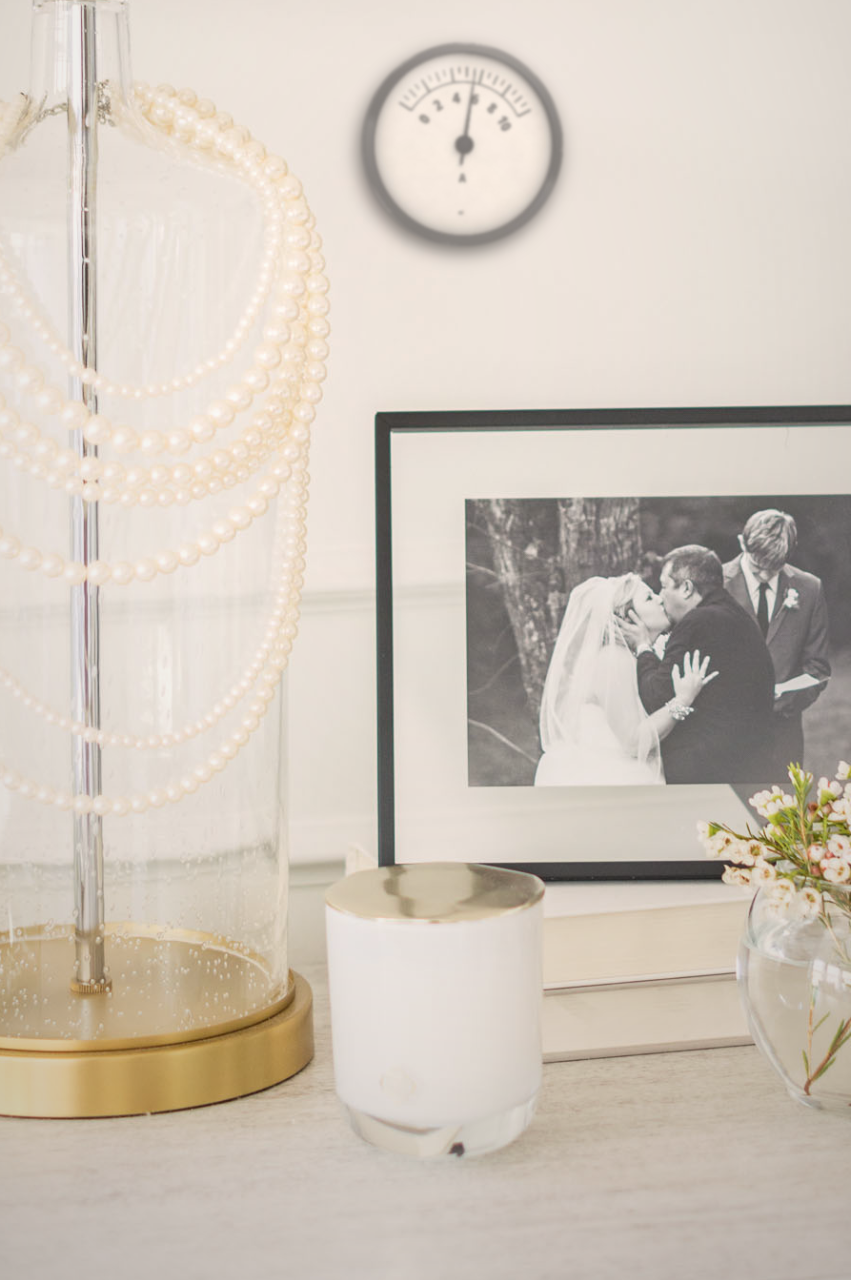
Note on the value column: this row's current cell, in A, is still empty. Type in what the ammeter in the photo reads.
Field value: 5.5 A
